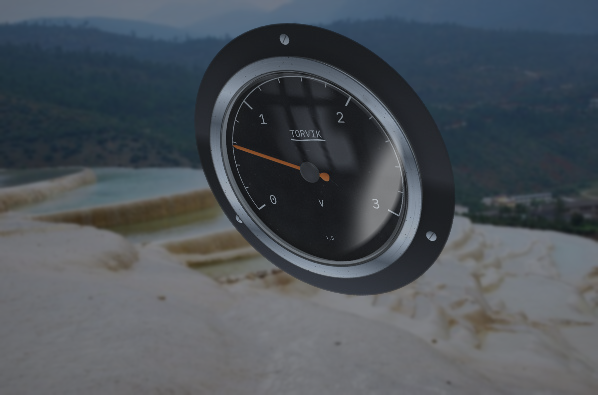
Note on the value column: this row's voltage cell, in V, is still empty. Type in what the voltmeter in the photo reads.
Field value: 0.6 V
